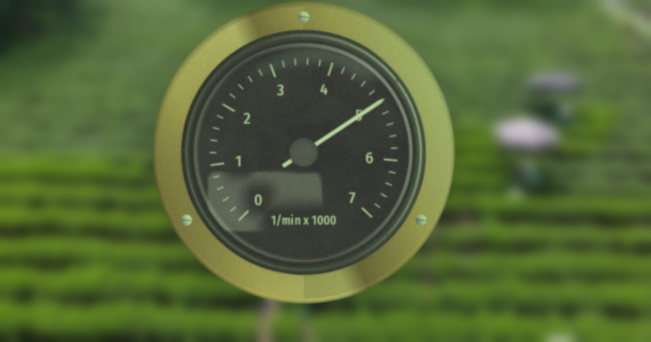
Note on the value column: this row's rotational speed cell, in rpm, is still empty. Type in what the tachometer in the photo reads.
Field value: 5000 rpm
